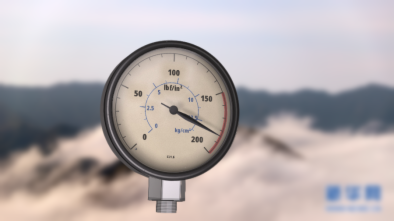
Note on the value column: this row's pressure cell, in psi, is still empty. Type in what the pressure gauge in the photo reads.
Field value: 185 psi
